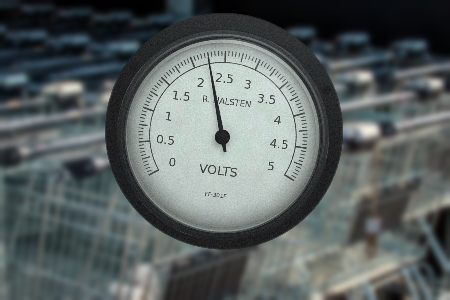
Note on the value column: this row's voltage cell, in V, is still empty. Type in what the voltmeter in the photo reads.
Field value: 2.25 V
